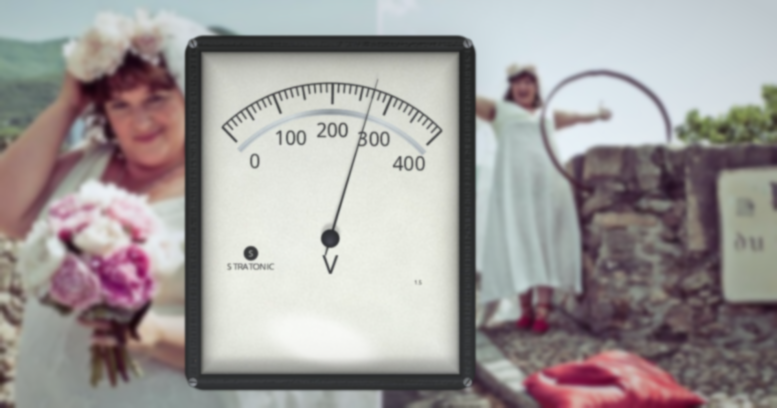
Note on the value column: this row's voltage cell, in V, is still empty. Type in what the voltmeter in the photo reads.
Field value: 270 V
